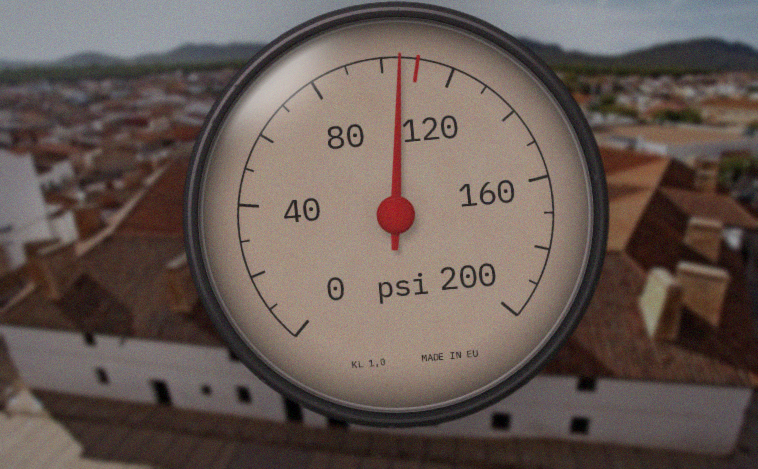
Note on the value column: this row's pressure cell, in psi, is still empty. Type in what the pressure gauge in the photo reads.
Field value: 105 psi
